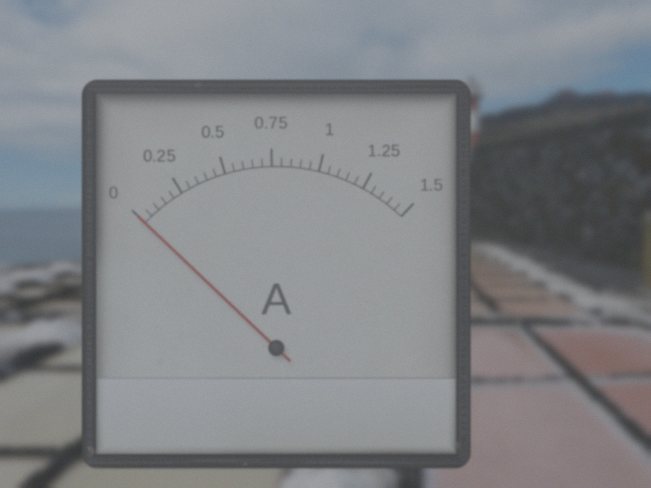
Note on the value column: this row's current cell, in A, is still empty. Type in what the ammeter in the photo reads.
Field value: 0 A
